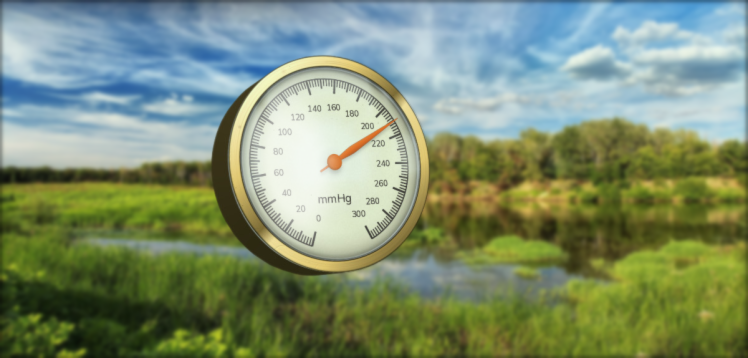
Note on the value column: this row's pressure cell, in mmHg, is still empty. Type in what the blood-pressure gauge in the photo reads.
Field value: 210 mmHg
